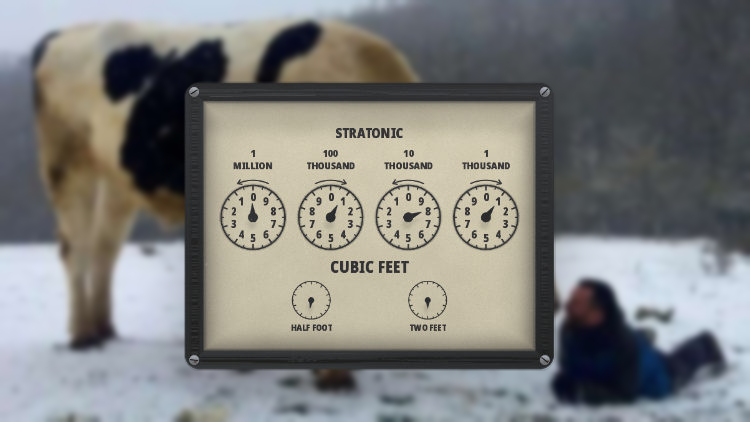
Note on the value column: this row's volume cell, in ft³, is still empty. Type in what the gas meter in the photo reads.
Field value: 8100 ft³
